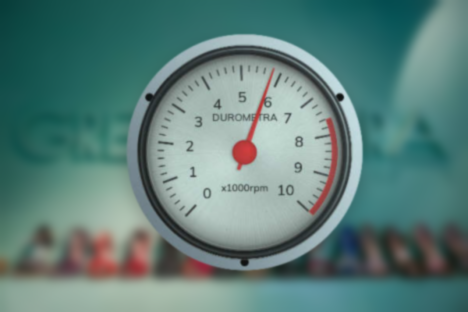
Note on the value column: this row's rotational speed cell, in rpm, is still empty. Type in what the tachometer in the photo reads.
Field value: 5800 rpm
